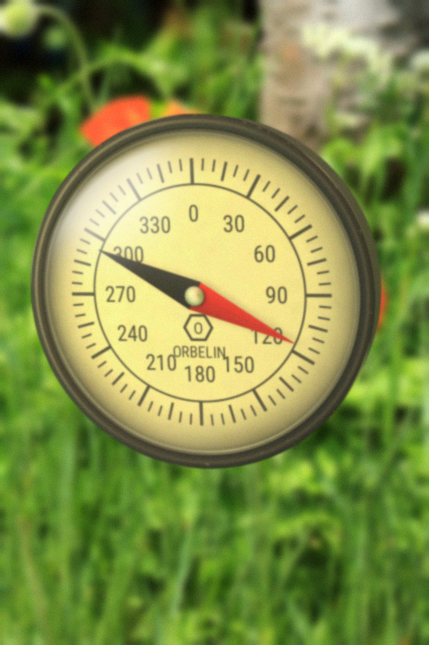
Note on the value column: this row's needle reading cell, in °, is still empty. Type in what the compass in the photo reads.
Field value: 115 °
